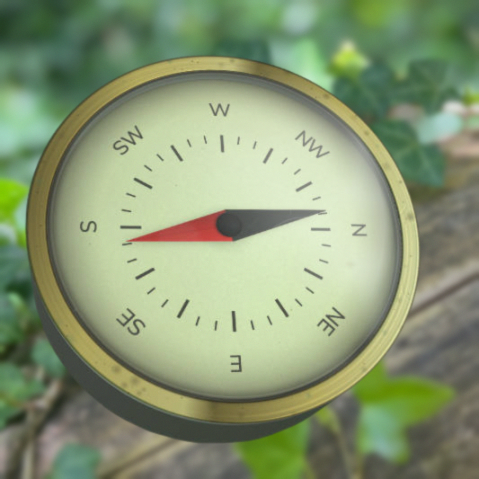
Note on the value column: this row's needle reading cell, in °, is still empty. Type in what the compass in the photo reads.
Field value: 170 °
